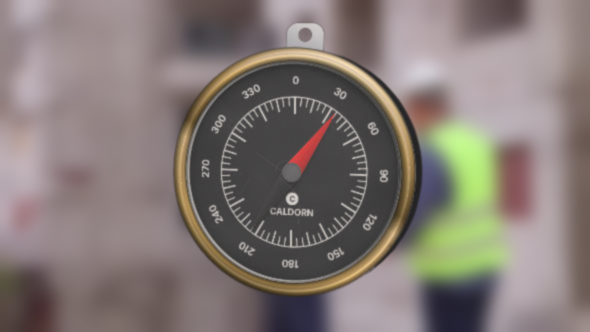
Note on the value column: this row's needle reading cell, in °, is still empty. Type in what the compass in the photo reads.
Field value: 35 °
